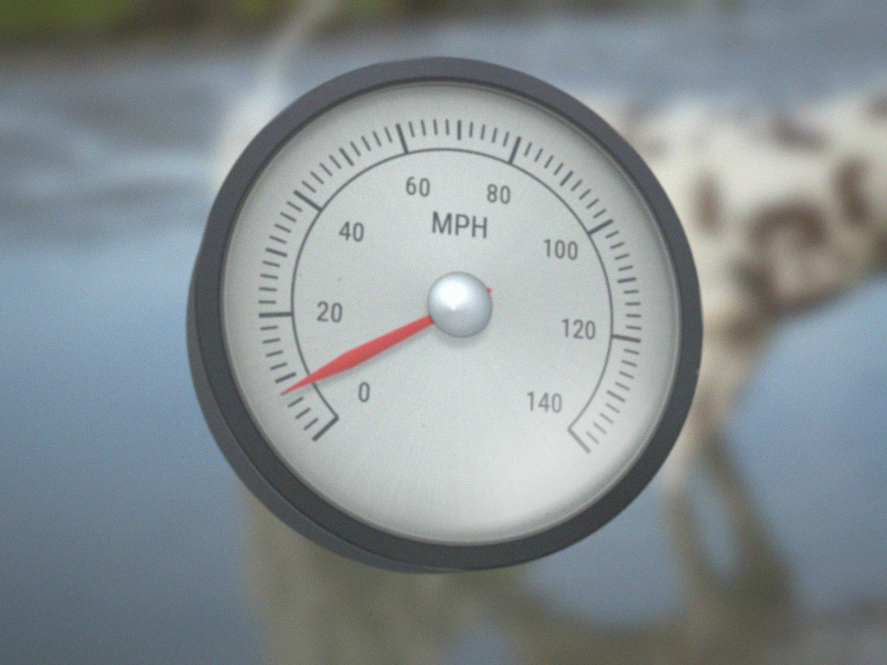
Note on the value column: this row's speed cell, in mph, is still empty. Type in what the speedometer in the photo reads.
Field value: 8 mph
